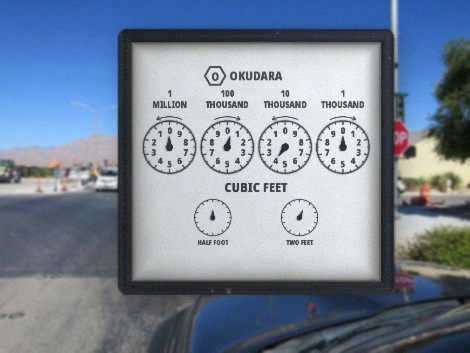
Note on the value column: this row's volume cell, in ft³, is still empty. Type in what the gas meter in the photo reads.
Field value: 4000 ft³
